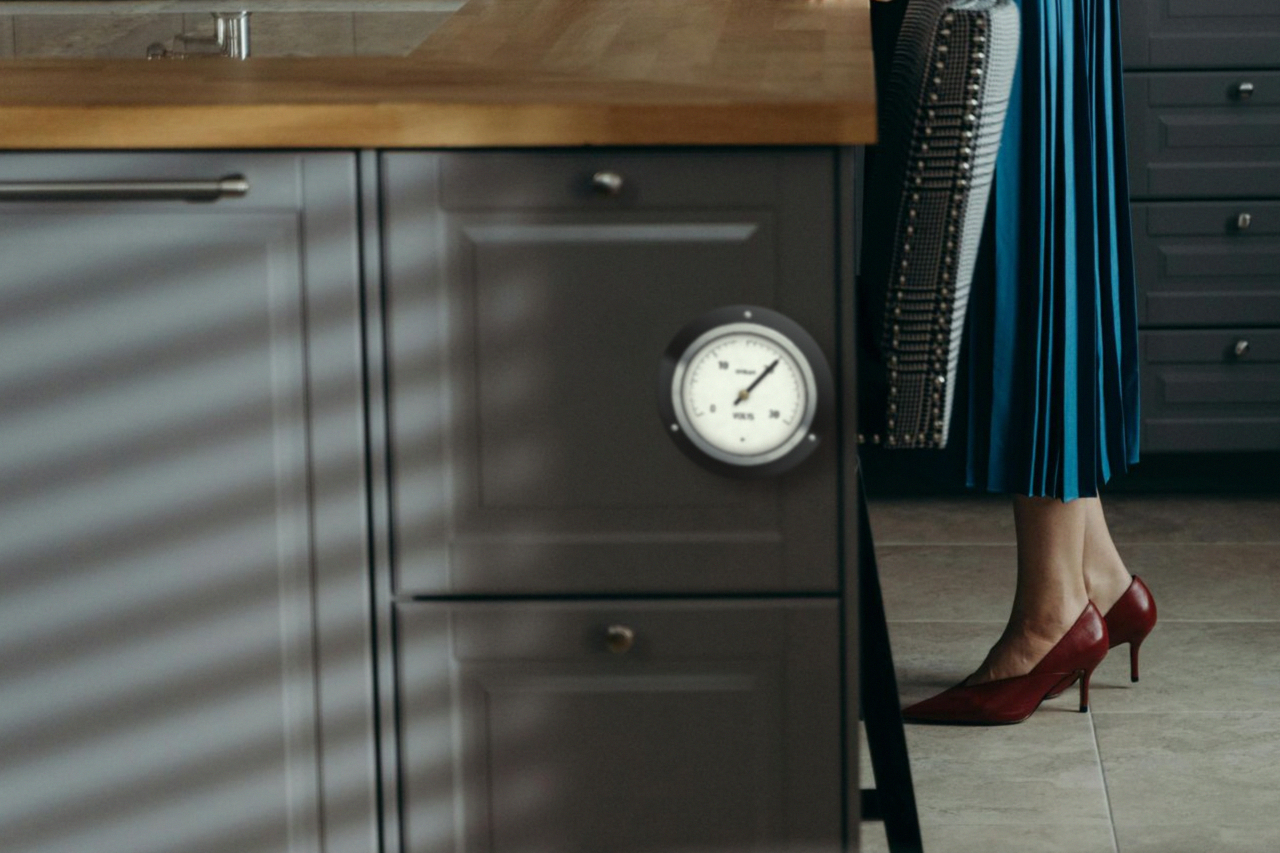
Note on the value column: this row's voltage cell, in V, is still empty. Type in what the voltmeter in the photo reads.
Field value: 20 V
